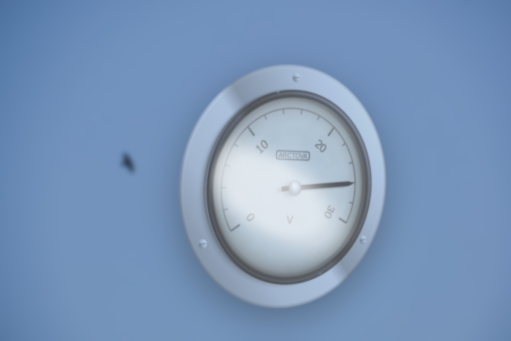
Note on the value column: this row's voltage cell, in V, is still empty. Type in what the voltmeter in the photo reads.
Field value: 26 V
